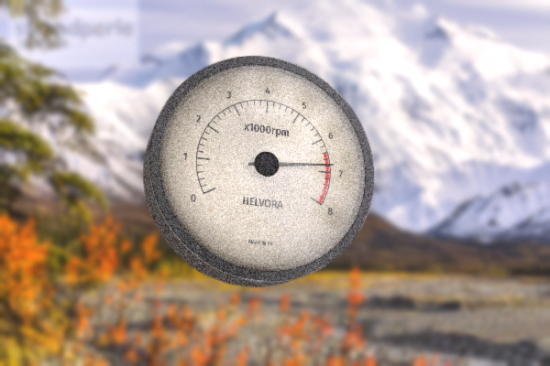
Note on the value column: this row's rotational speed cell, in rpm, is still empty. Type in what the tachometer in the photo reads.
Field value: 6800 rpm
